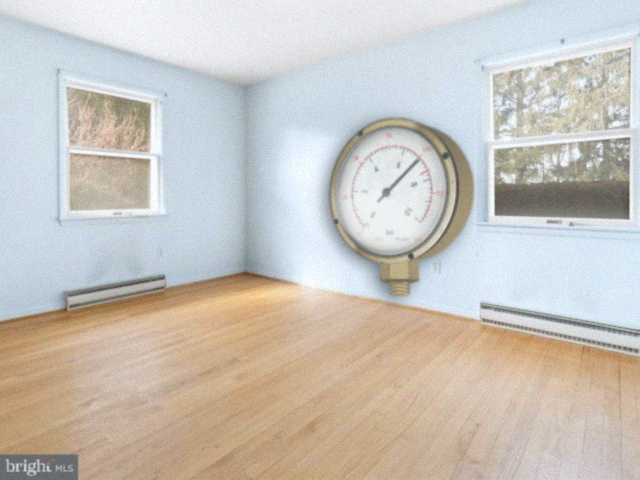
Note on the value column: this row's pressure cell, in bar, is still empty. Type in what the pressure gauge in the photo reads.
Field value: 7 bar
